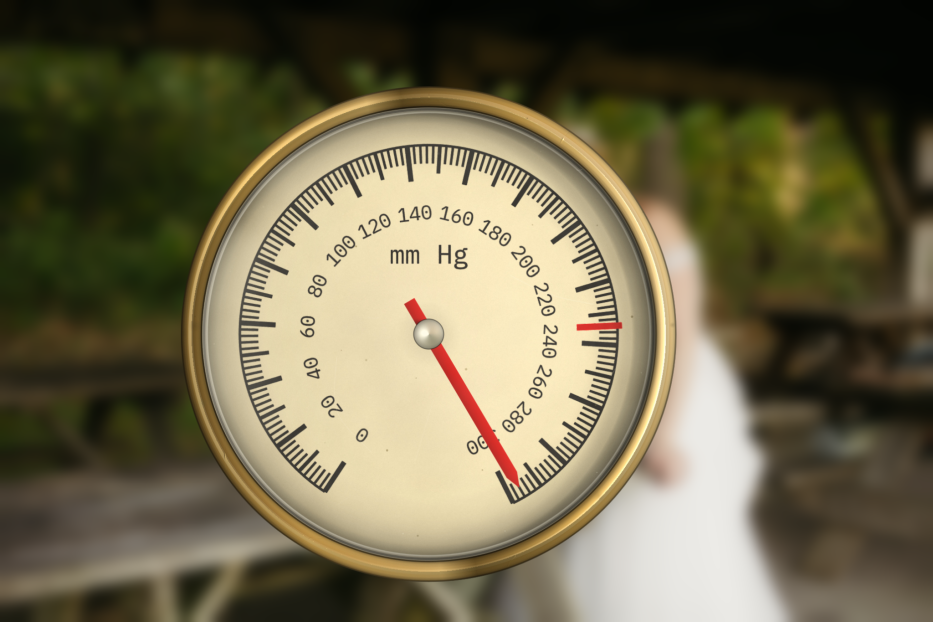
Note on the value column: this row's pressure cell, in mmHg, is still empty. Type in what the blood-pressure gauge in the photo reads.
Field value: 296 mmHg
